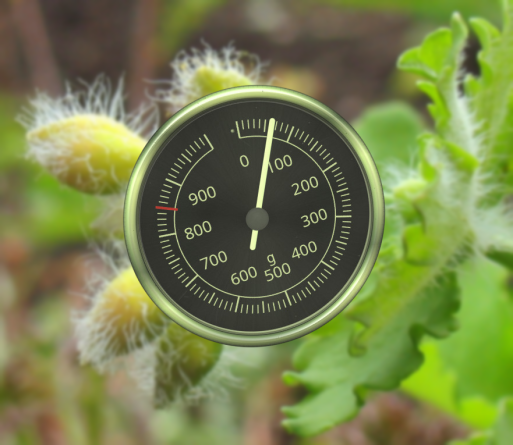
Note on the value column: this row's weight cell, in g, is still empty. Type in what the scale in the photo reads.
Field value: 60 g
